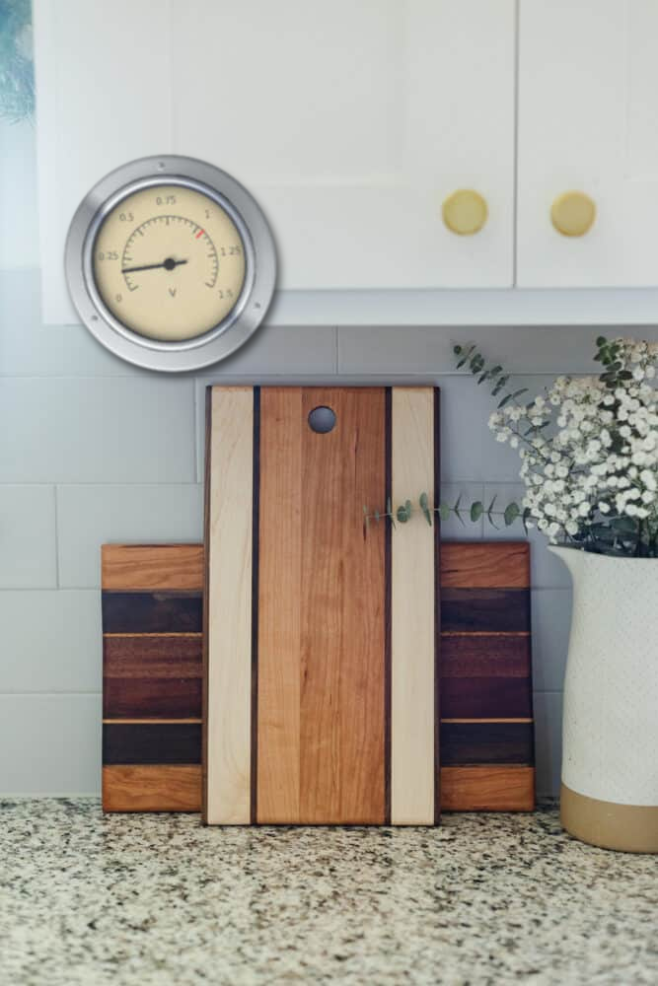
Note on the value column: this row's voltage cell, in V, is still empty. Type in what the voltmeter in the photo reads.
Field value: 0.15 V
